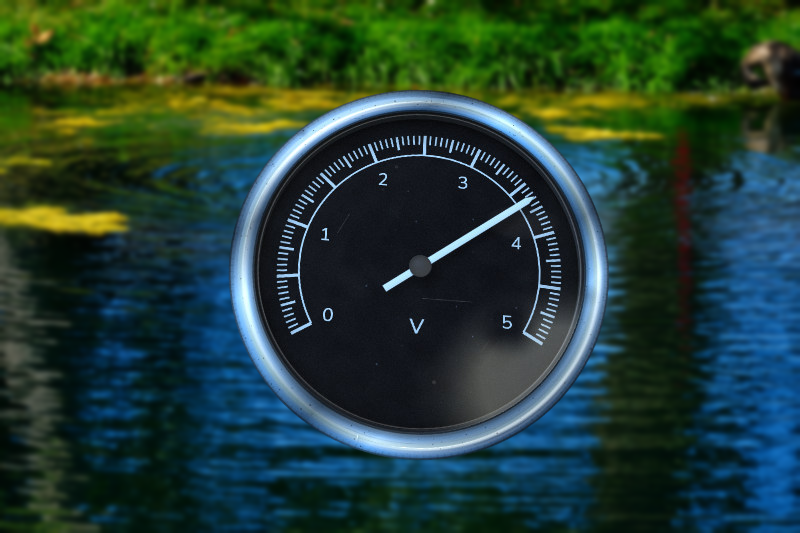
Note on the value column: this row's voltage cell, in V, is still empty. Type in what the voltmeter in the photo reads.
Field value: 3.65 V
